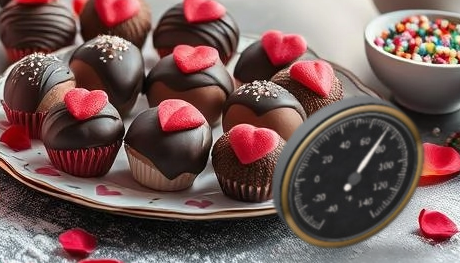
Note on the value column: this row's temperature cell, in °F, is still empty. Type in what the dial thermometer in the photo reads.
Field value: 70 °F
